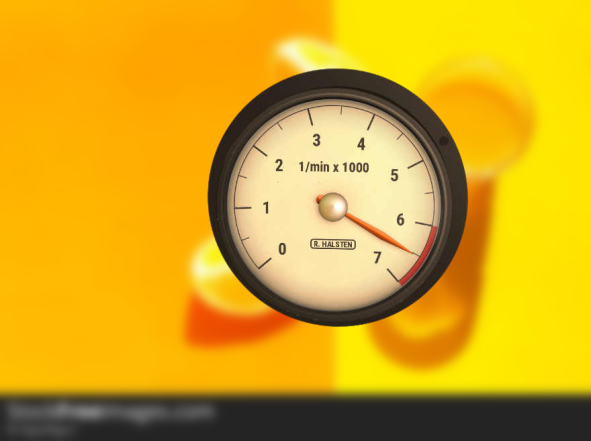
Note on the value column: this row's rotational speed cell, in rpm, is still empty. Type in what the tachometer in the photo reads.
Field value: 6500 rpm
